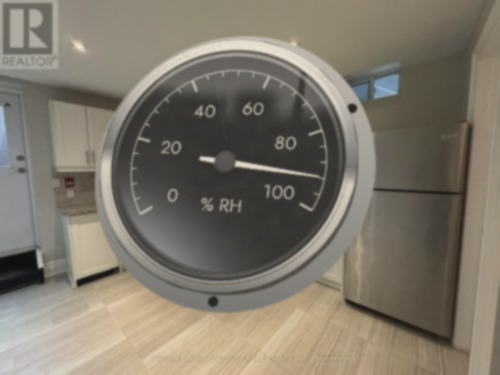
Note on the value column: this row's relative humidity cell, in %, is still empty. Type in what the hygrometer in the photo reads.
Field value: 92 %
